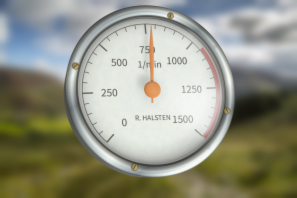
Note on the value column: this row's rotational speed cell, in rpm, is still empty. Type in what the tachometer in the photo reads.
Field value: 775 rpm
